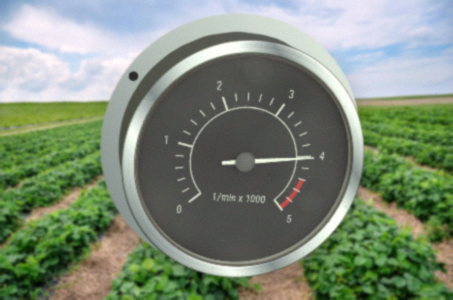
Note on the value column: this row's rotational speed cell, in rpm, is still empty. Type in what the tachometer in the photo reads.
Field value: 4000 rpm
